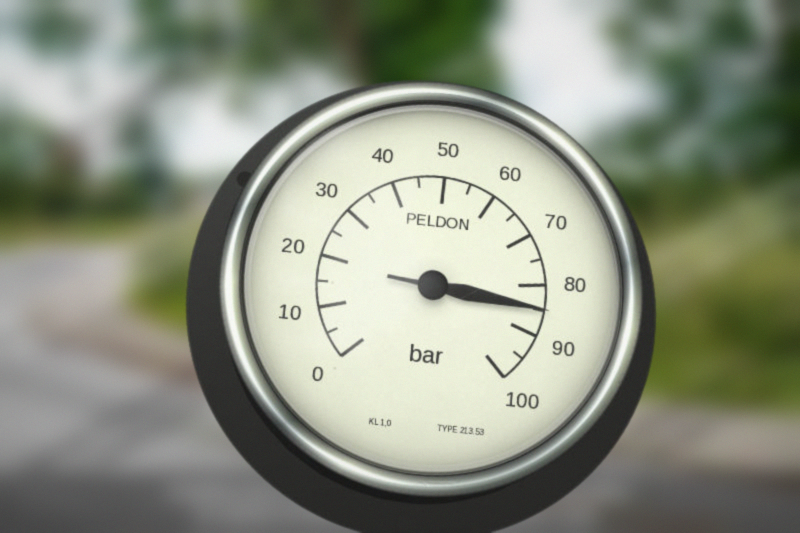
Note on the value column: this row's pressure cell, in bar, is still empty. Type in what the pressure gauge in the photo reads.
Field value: 85 bar
